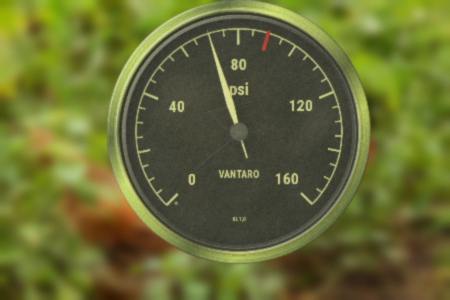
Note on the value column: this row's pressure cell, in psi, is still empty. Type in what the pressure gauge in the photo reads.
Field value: 70 psi
